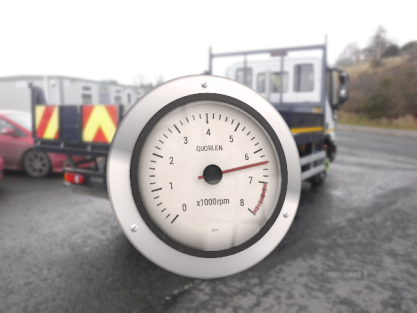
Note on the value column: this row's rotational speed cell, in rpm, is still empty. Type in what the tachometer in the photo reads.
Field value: 6400 rpm
